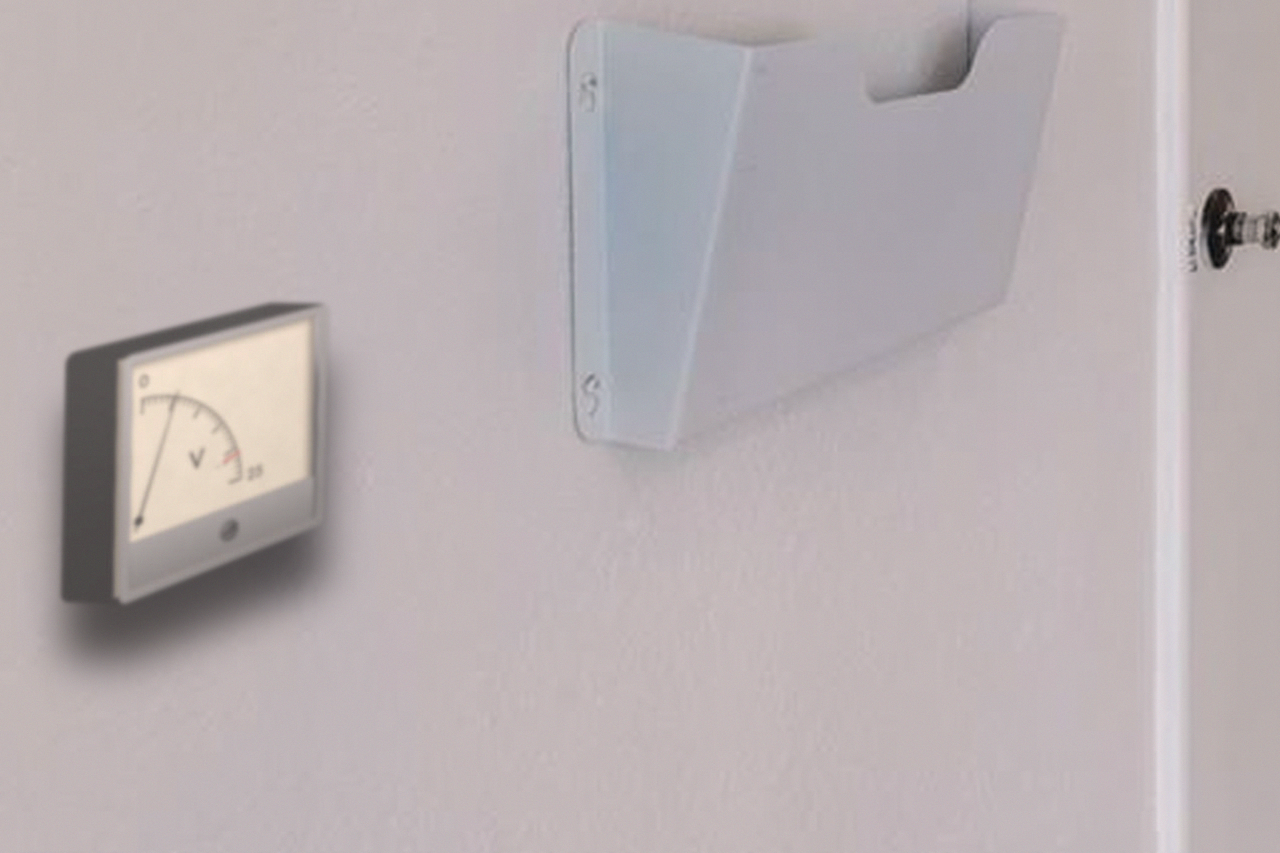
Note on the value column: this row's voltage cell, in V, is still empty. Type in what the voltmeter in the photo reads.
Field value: 5 V
